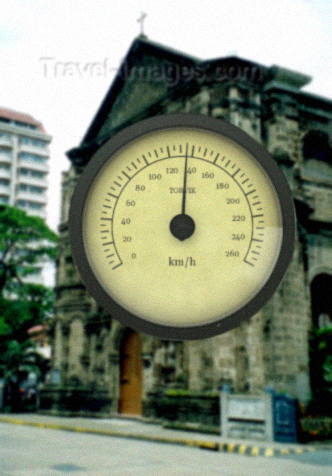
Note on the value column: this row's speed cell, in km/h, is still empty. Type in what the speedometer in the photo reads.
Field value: 135 km/h
